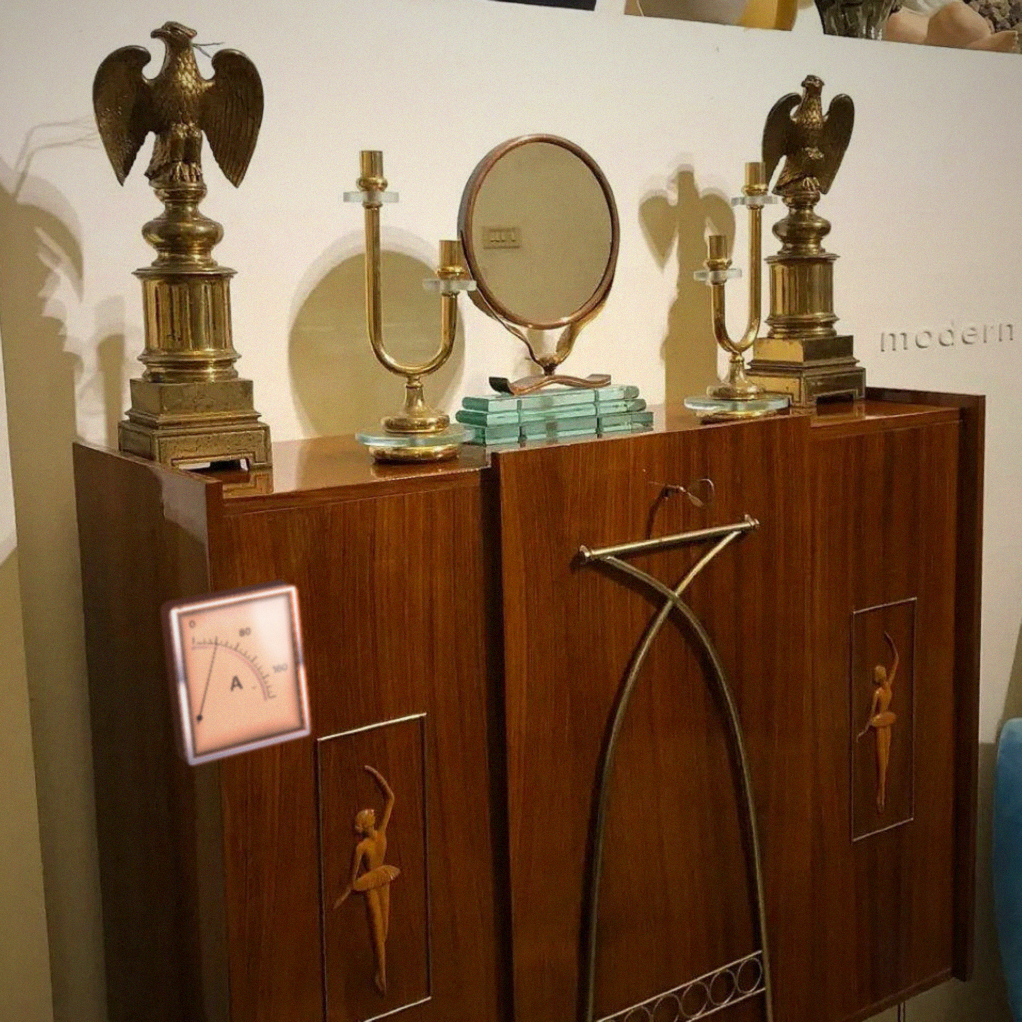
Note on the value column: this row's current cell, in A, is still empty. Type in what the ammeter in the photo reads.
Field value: 40 A
